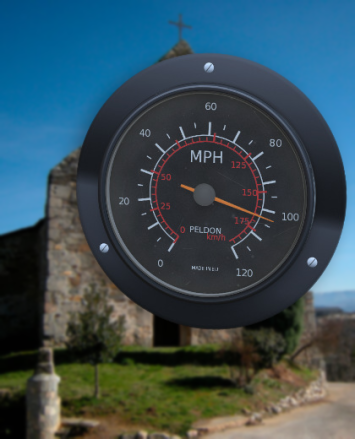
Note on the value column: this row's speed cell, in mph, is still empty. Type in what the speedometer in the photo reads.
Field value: 102.5 mph
